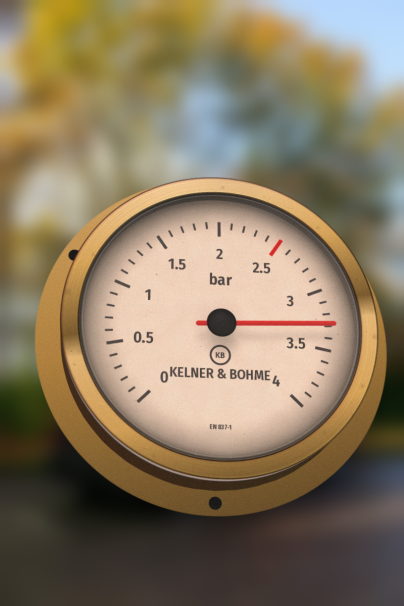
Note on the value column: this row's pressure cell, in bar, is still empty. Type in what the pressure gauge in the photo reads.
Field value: 3.3 bar
